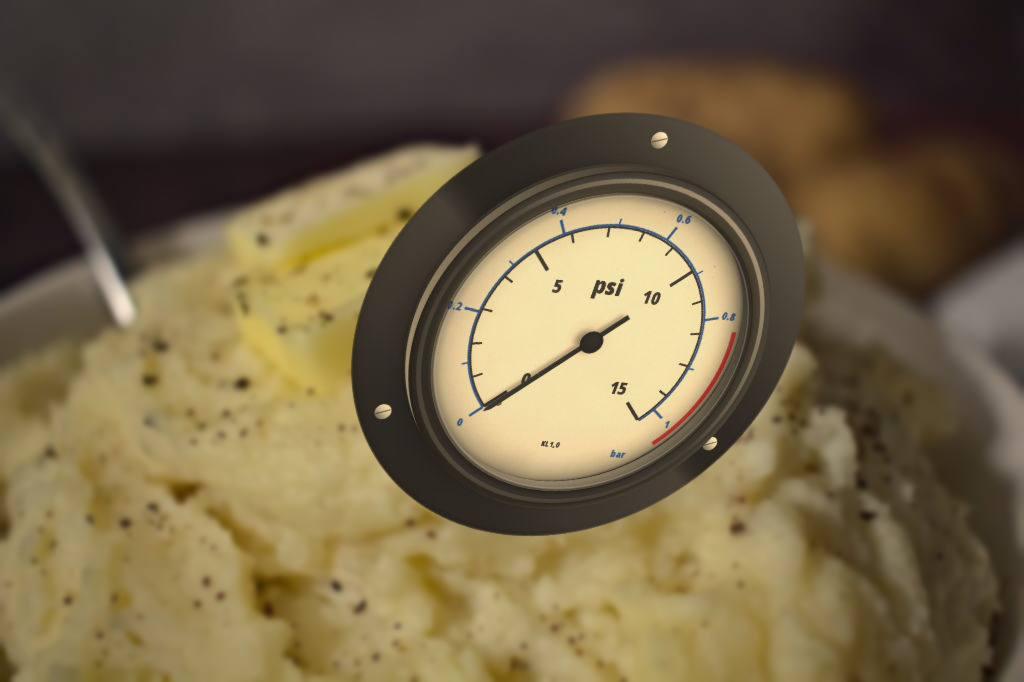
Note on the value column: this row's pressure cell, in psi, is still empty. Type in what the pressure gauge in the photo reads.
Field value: 0 psi
